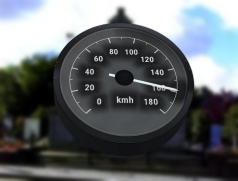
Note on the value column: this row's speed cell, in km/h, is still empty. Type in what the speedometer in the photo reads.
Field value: 160 km/h
